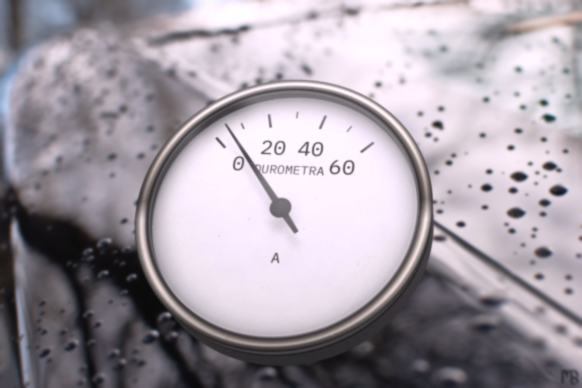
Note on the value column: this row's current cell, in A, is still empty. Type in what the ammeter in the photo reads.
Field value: 5 A
